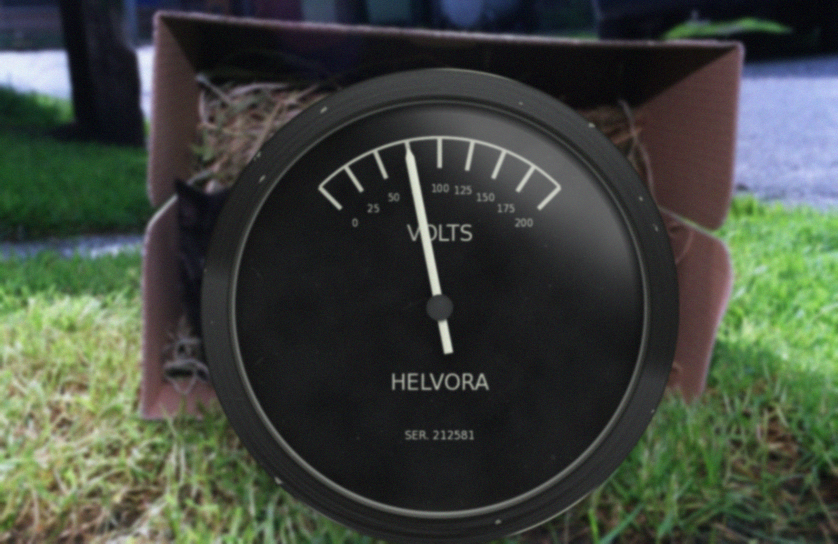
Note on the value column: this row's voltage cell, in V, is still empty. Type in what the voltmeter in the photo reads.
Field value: 75 V
